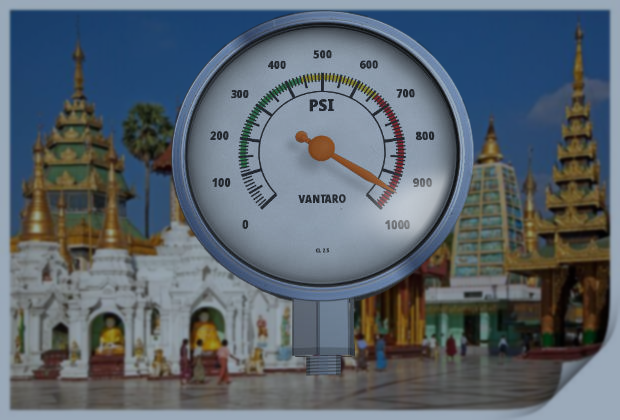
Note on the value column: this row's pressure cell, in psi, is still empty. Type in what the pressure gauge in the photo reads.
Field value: 950 psi
